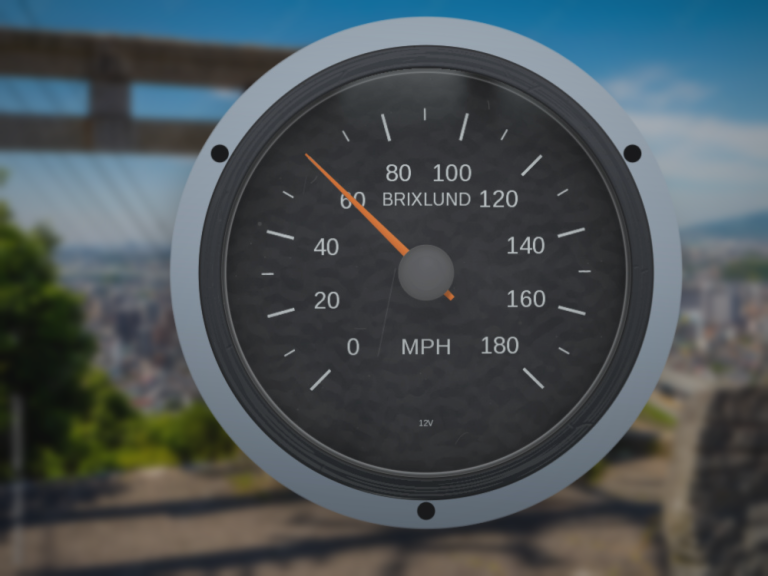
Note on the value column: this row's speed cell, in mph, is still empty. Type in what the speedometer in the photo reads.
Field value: 60 mph
